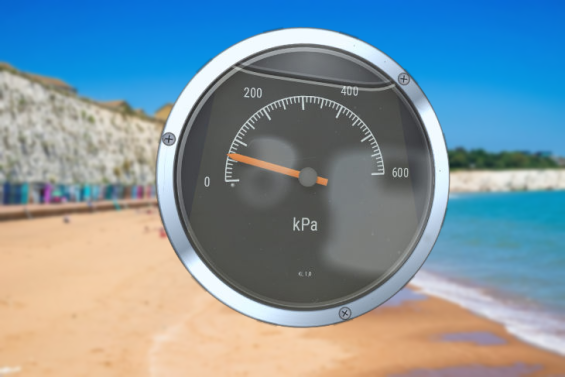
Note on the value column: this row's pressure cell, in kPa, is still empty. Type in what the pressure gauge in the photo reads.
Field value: 60 kPa
